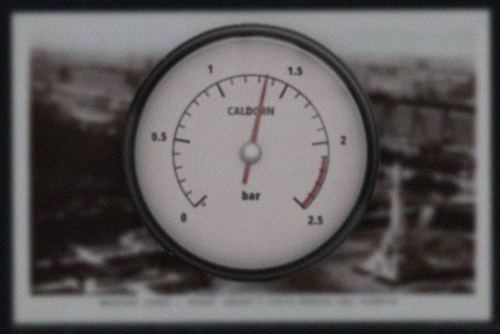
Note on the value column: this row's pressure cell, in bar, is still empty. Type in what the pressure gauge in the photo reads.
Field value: 1.35 bar
